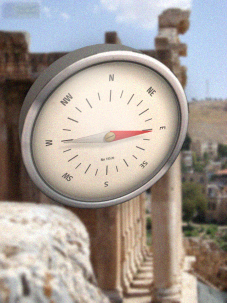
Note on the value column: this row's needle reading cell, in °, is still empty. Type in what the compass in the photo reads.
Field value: 90 °
